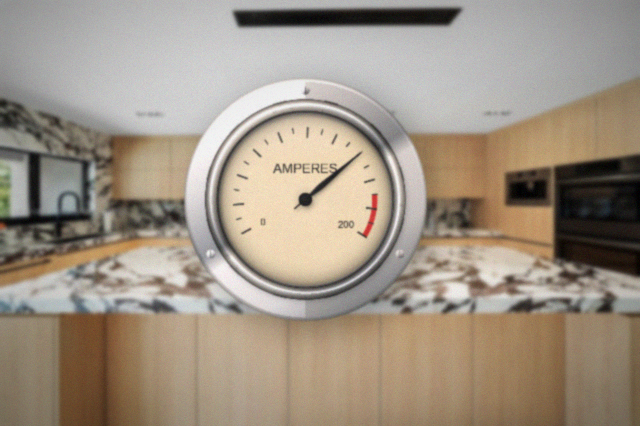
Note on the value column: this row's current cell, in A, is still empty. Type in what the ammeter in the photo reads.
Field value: 140 A
